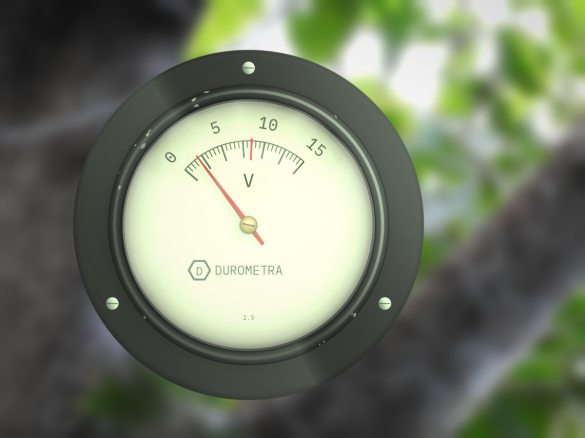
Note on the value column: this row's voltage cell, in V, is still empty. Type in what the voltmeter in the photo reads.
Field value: 2 V
